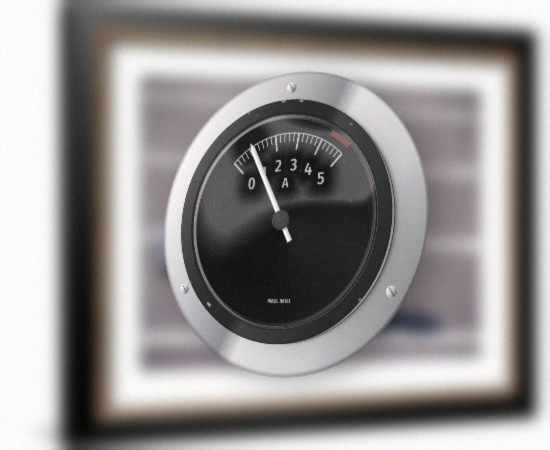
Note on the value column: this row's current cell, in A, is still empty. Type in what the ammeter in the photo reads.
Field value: 1 A
